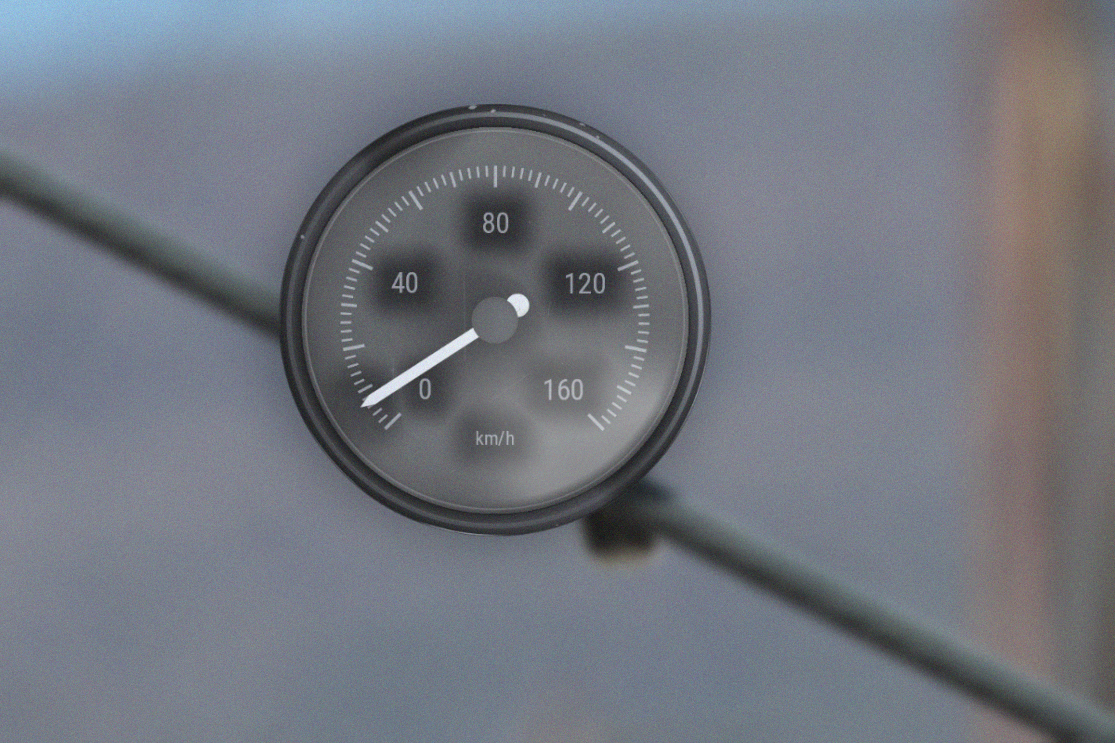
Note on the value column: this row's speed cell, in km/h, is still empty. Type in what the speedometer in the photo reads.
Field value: 7 km/h
